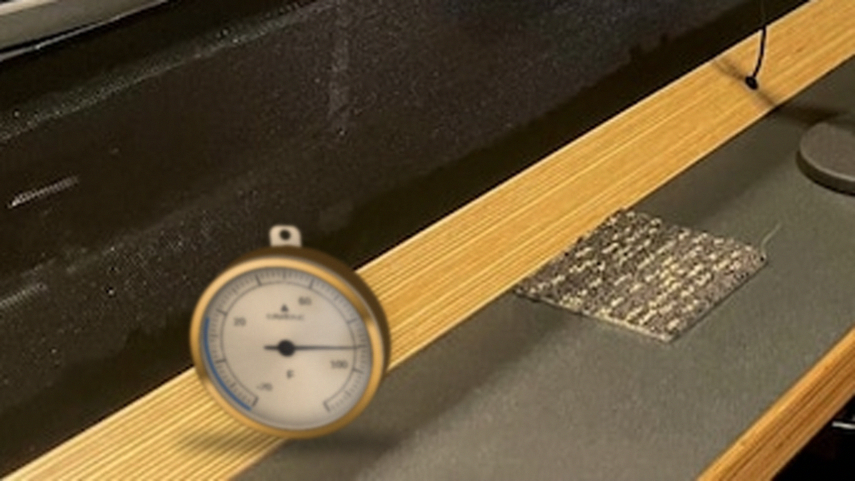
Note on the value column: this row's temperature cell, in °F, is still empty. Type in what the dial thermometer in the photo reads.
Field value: 90 °F
